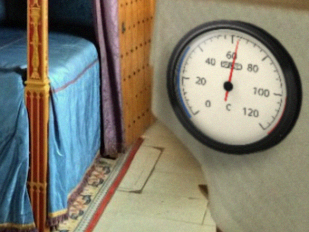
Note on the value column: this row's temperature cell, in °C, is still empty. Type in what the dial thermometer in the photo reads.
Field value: 64 °C
